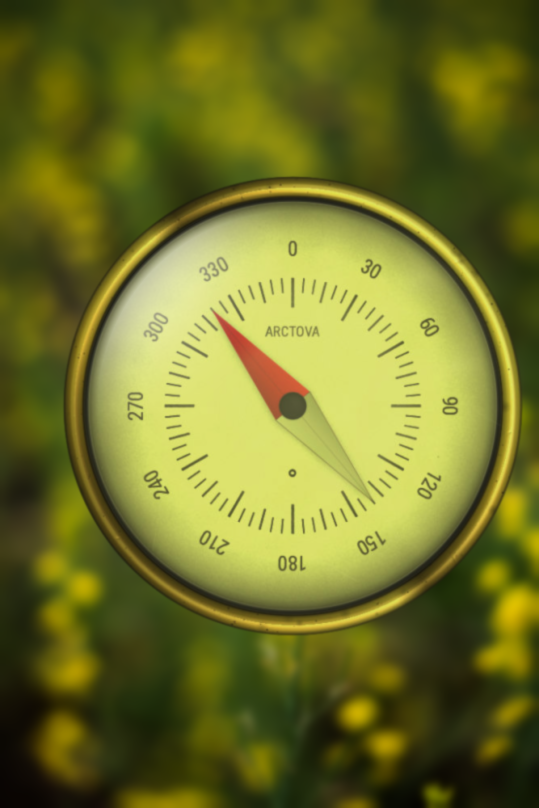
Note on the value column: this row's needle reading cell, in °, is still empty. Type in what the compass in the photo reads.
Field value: 320 °
